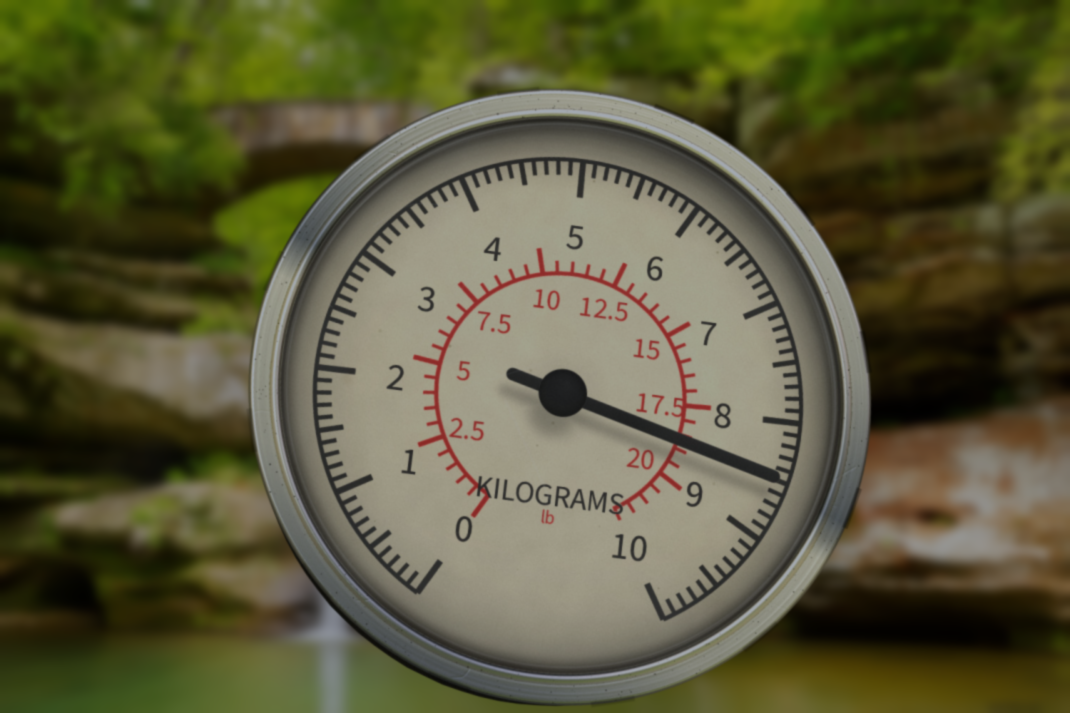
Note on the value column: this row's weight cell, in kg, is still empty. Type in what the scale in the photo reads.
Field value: 8.5 kg
